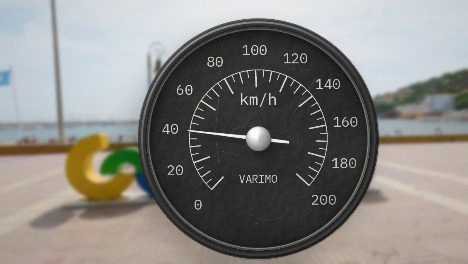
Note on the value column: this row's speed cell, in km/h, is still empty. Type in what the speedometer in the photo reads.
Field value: 40 km/h
